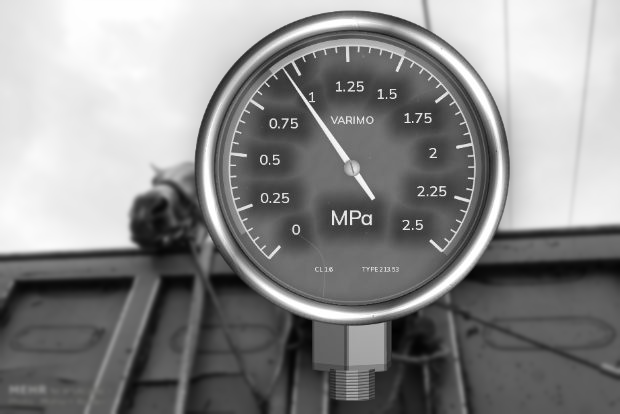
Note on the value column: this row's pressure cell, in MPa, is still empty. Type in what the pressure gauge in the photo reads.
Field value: 0.95 MPa
